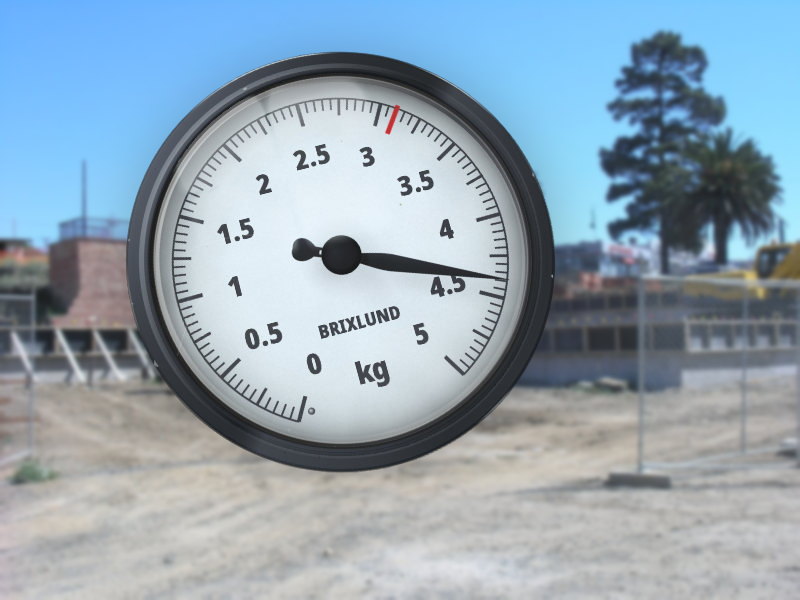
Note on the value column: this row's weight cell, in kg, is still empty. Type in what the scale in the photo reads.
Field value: 4.4 kg
